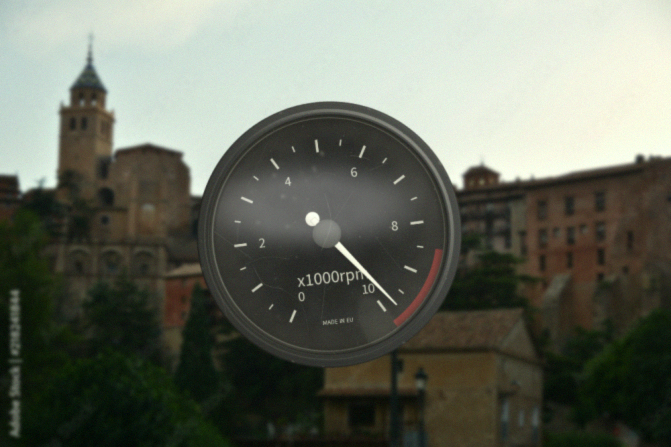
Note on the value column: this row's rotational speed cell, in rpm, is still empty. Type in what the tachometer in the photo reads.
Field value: 9750 rpm
